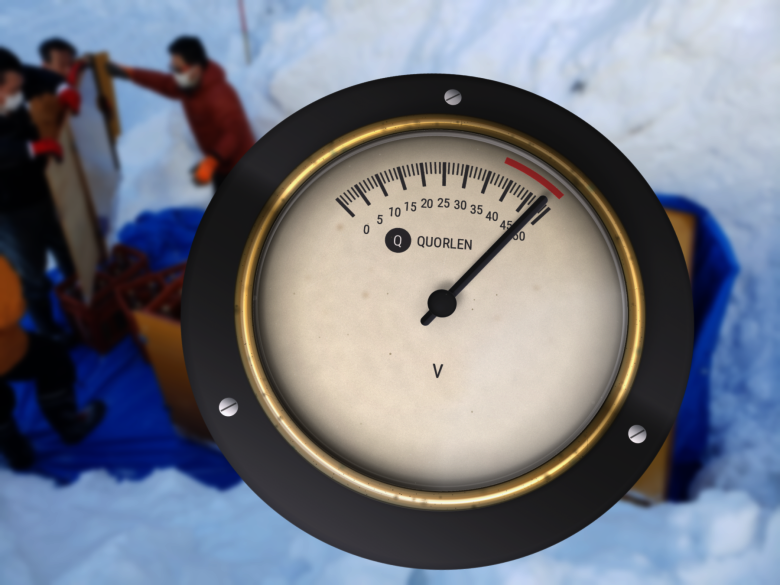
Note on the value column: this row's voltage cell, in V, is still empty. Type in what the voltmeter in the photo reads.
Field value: 48 V
